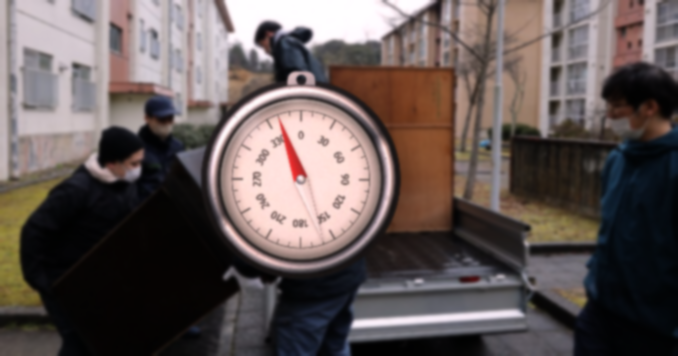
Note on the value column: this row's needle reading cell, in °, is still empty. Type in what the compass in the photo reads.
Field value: 340 °
